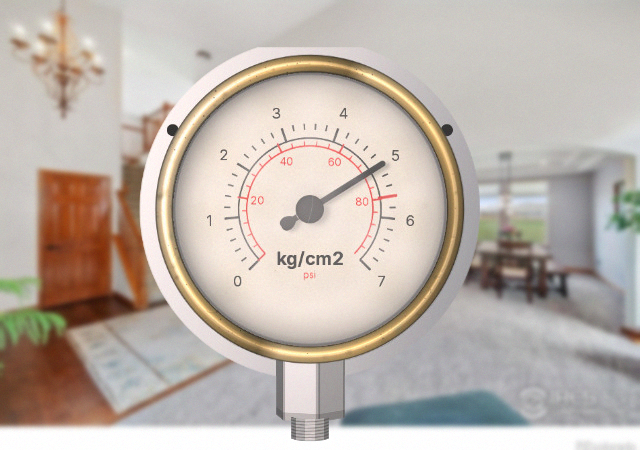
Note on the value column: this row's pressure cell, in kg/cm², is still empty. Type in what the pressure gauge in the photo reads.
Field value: 5 kg/cm²
